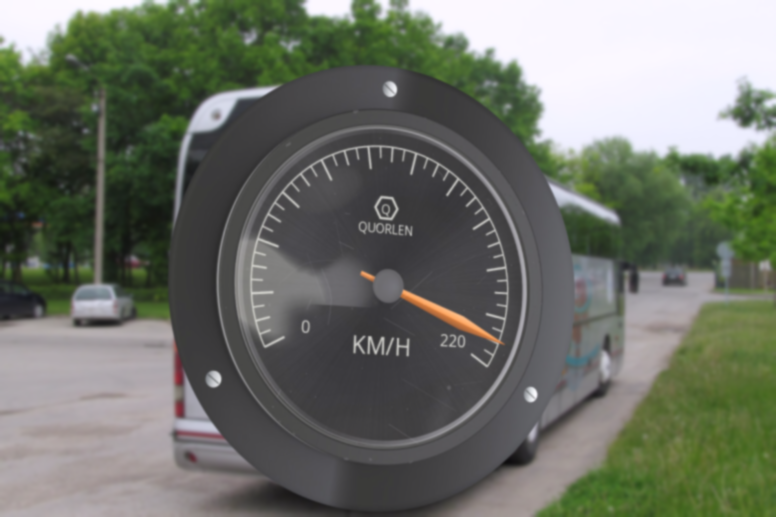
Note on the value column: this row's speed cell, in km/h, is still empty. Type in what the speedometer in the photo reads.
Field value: 210 km/h
